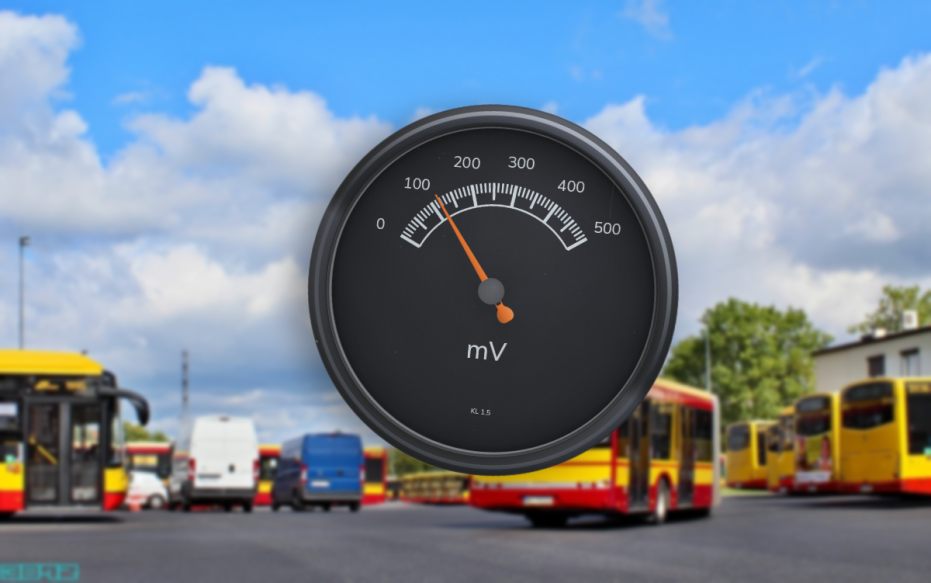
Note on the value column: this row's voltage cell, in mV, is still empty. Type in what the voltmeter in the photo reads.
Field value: 120 mV
